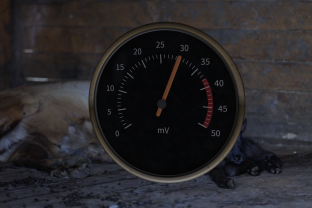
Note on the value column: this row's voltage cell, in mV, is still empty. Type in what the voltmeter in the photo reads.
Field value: 30 mV
